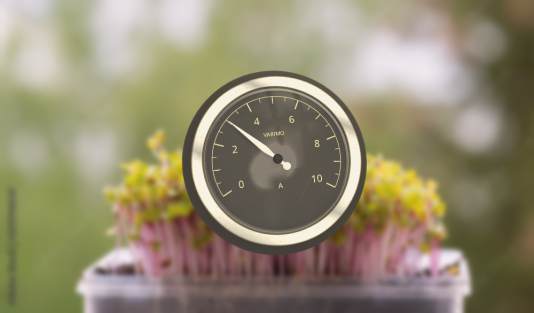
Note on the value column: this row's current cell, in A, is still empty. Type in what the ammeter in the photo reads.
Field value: 3 A
